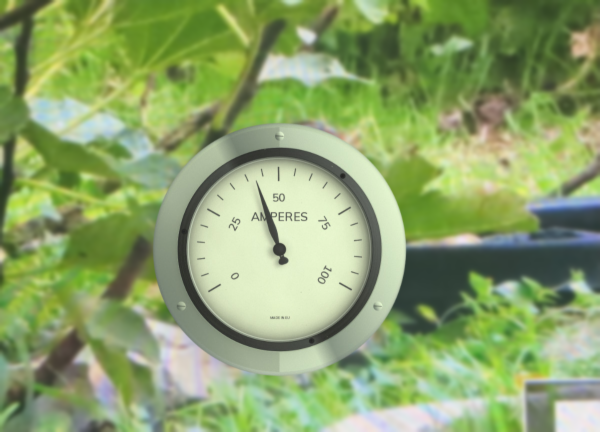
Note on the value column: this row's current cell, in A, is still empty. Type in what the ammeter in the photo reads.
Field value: 42.5 A
